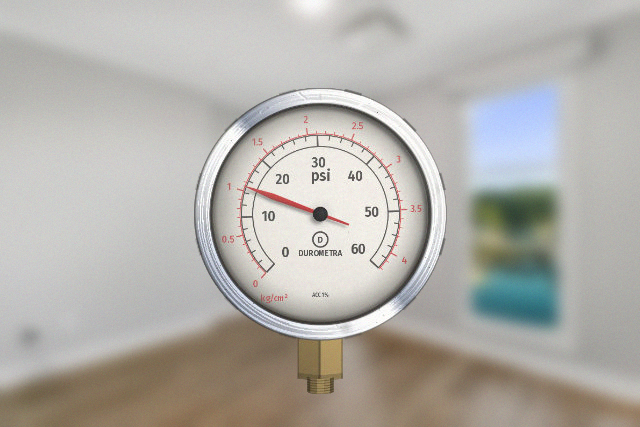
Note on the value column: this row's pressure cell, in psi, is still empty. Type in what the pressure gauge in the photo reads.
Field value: 15 psi
